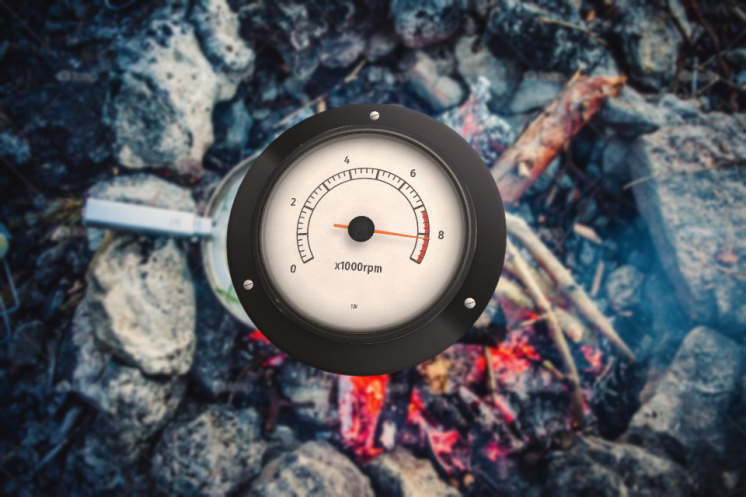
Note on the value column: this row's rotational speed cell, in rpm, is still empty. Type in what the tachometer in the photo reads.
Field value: 8200 rpm
